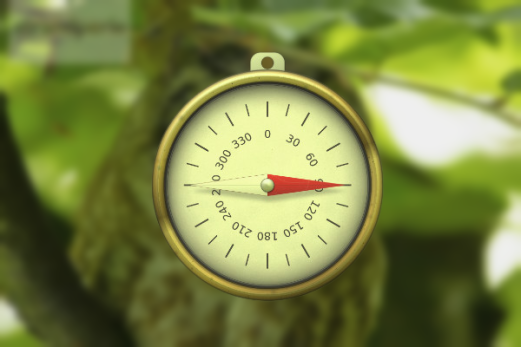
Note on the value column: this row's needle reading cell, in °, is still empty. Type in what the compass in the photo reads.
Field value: 90 °
